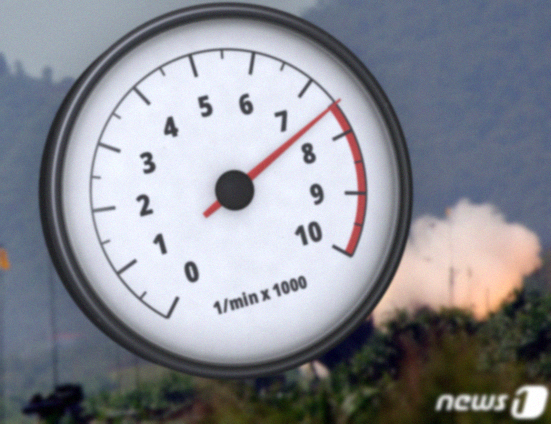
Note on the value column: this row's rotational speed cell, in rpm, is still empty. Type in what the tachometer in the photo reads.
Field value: 7500 rpm
